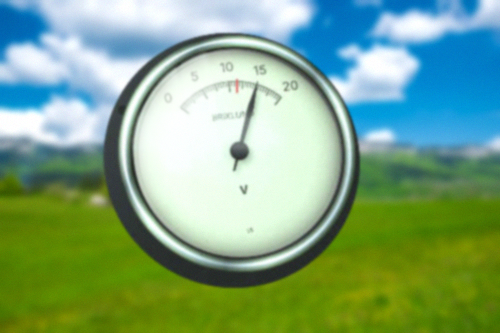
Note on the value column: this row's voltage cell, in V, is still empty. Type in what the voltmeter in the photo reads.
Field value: 15 V
